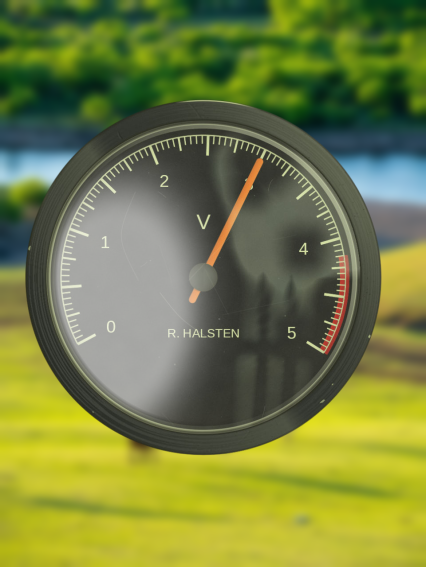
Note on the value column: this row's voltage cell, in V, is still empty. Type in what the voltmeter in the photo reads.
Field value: 3 V
